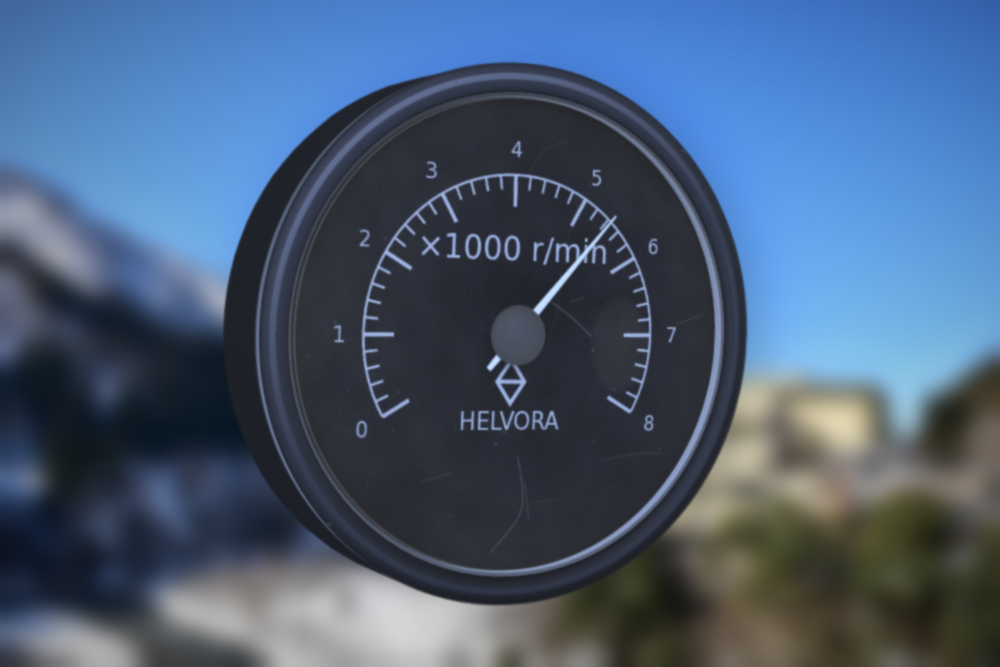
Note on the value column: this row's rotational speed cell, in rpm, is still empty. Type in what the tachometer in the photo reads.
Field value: 5400 rpm
